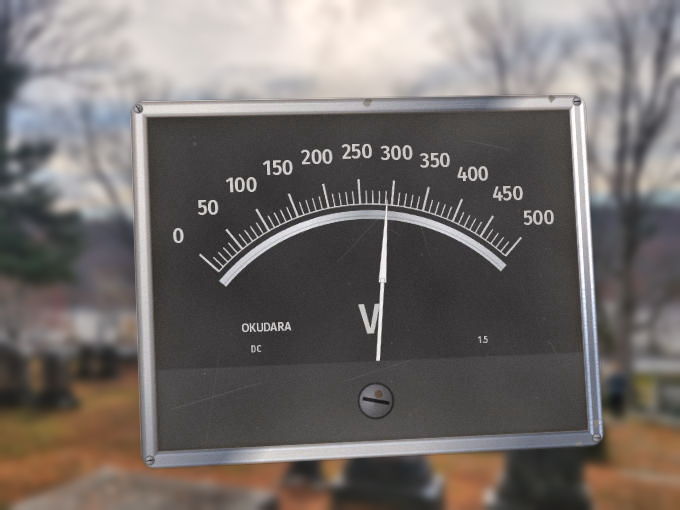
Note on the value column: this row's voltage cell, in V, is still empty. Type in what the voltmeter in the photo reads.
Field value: 290 V
